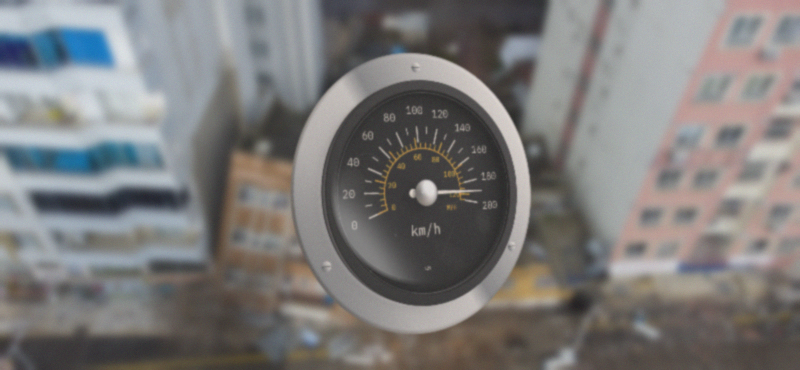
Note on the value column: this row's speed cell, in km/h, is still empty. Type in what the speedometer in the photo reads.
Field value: 190 km/h
